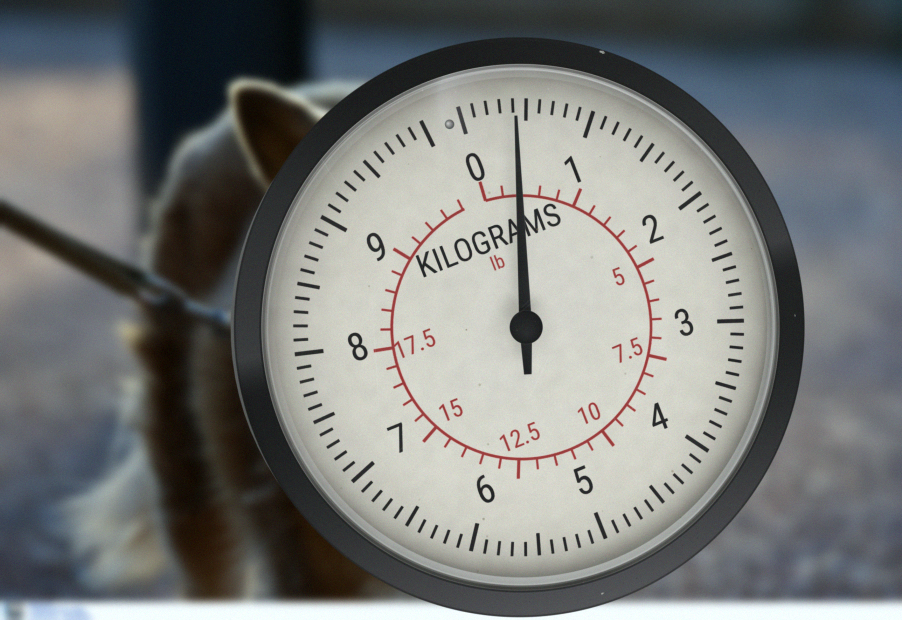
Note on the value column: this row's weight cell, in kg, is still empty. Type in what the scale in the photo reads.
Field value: 0.4 kg
